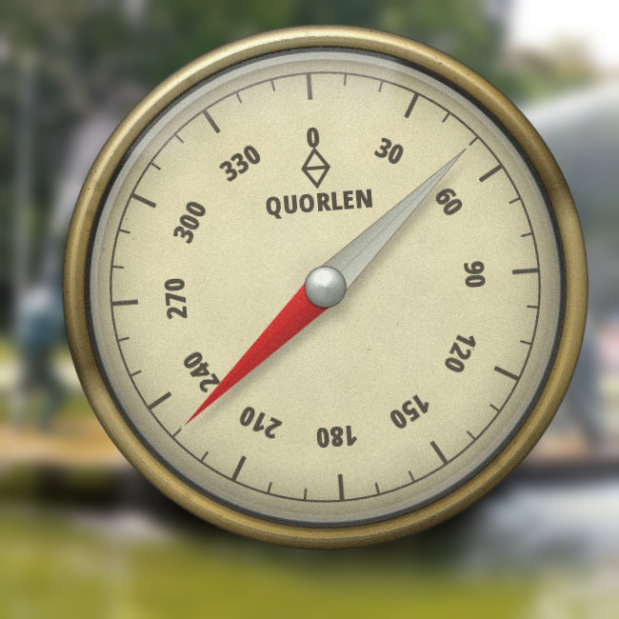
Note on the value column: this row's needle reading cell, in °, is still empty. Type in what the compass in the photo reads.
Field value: 230 °
